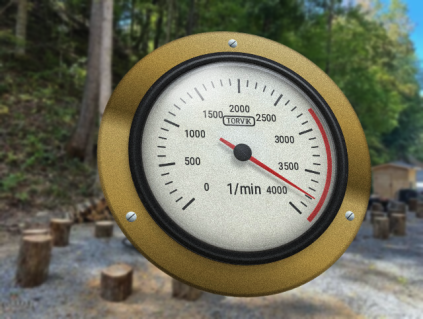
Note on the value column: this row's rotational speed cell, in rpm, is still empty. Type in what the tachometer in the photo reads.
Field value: 3800 rpm
